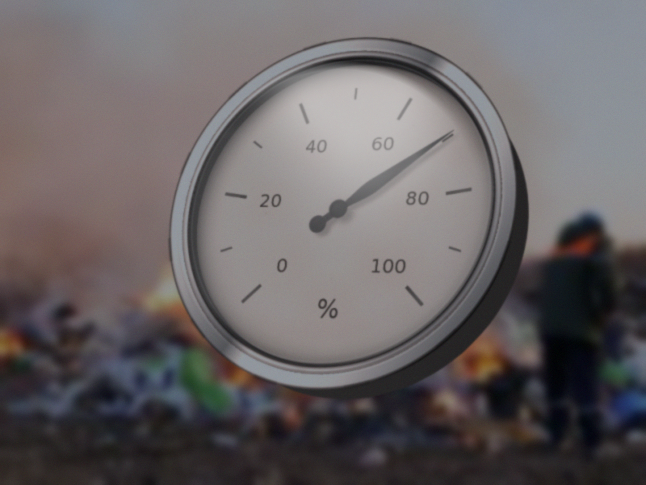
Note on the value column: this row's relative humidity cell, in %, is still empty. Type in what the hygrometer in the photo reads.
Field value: 70 %
